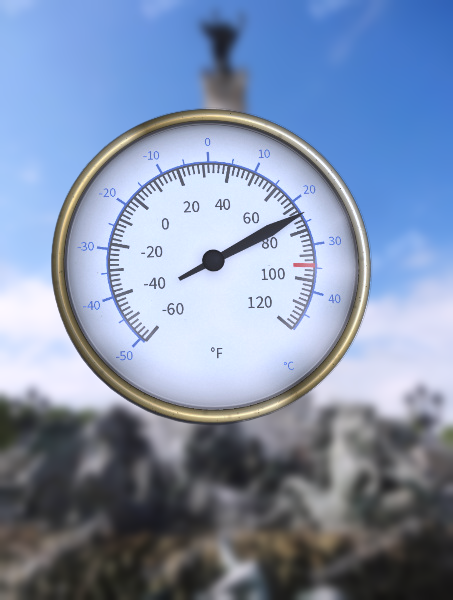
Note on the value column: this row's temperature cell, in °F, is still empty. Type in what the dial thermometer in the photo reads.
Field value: 74 °F
